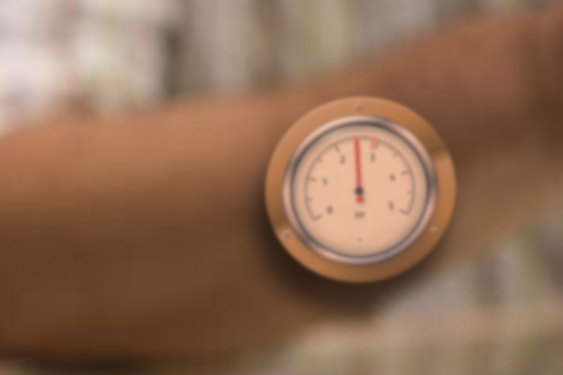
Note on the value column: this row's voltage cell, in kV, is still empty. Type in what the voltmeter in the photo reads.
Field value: 2.5 kV
